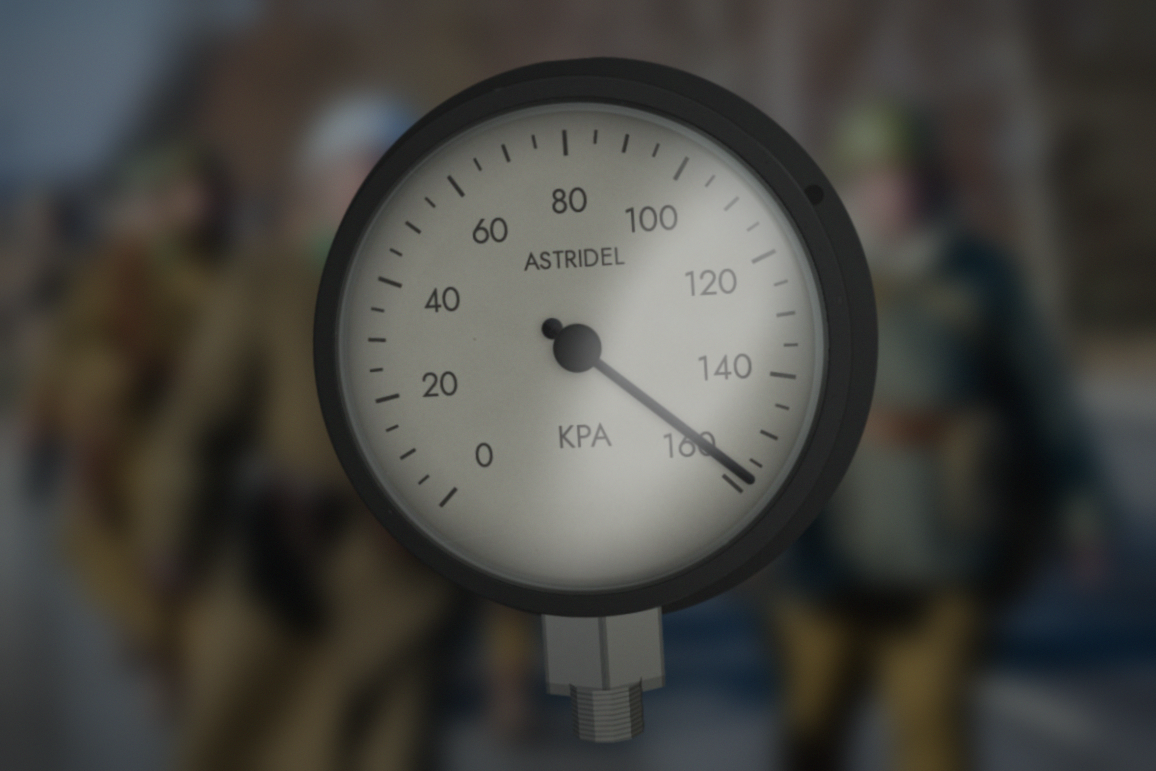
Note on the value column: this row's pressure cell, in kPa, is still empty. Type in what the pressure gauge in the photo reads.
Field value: 157.5 kPa
